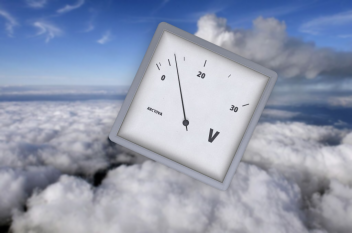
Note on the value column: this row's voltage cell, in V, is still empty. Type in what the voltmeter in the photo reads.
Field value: 12.5 V
